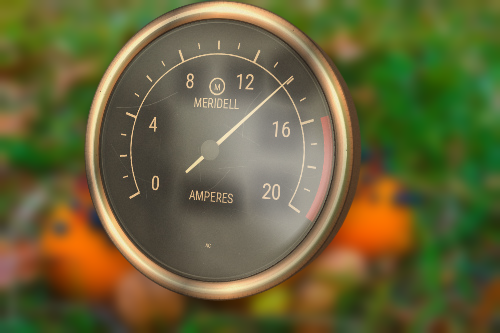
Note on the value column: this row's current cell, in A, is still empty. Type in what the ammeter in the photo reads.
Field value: 14 A
